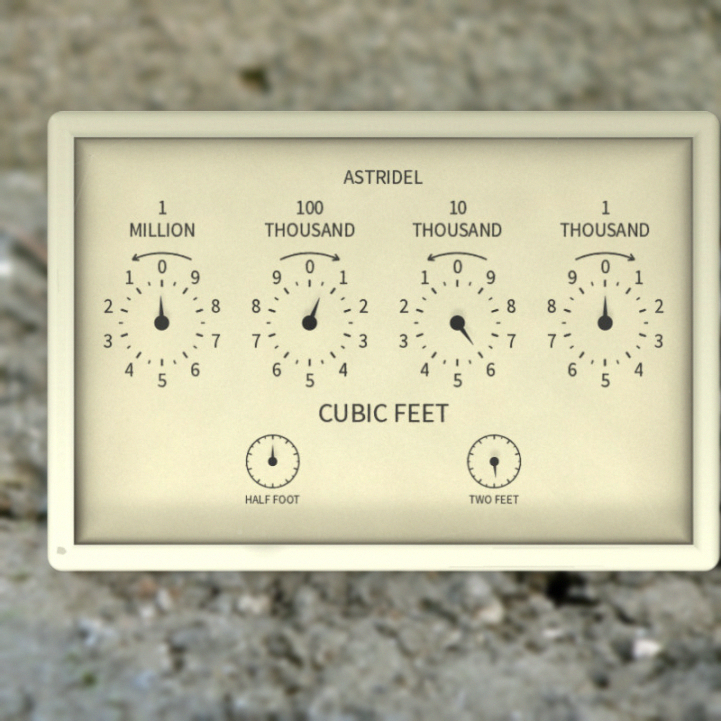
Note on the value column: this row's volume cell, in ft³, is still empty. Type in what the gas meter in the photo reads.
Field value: 6000 ft³
